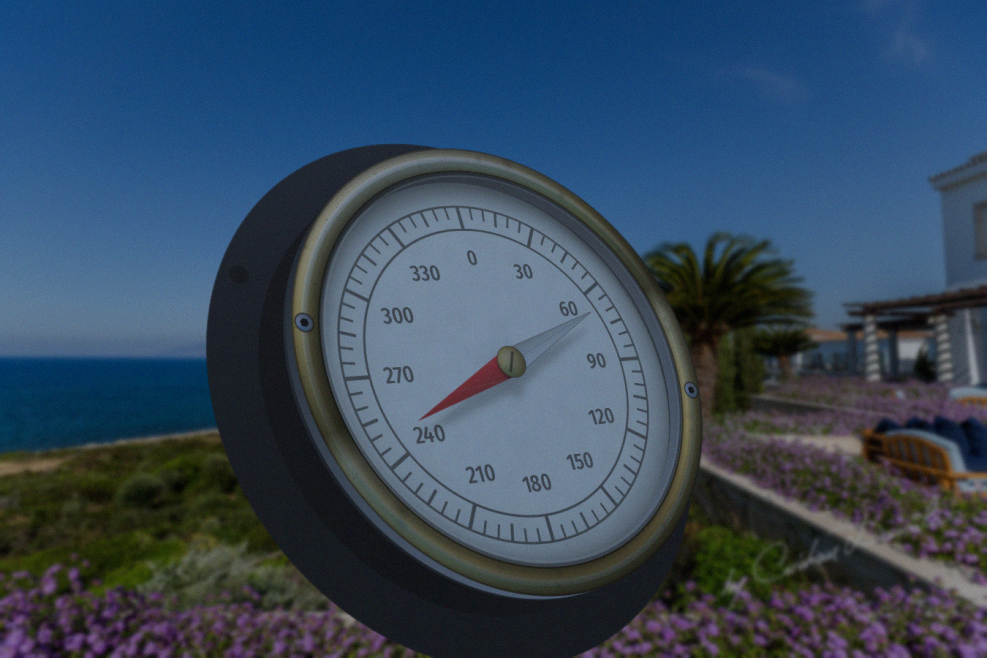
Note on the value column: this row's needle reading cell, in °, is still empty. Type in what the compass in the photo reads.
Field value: 247.5 °
